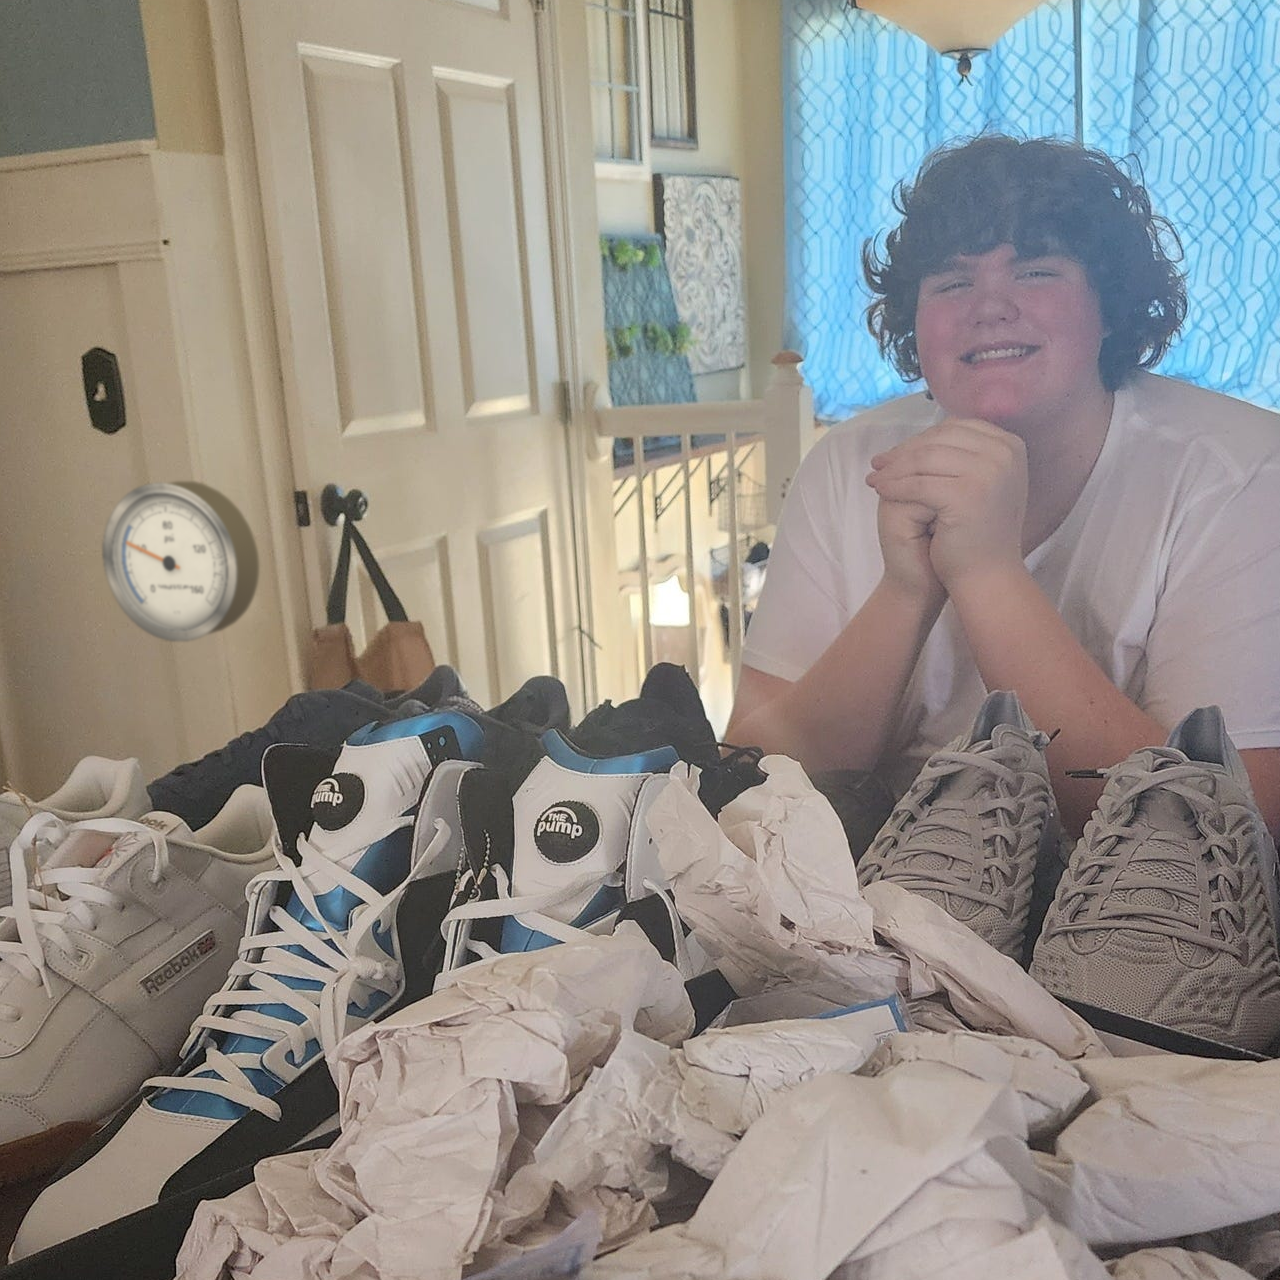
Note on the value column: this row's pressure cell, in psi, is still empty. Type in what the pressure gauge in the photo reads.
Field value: 40 psi
